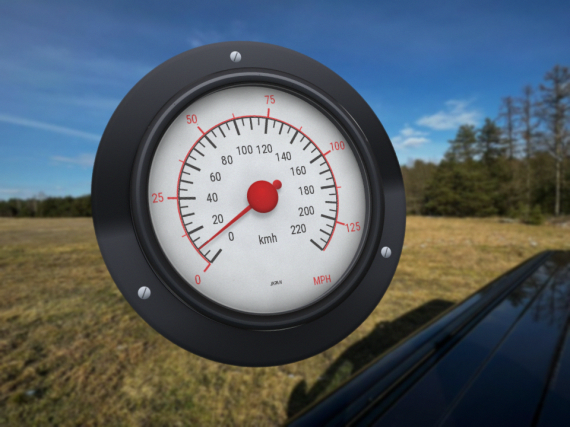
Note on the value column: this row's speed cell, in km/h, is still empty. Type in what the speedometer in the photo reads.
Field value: 10 km/h
